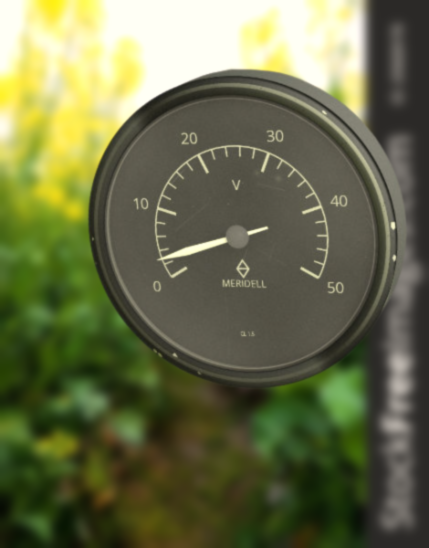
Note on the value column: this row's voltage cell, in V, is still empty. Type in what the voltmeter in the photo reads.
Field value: 3 V
